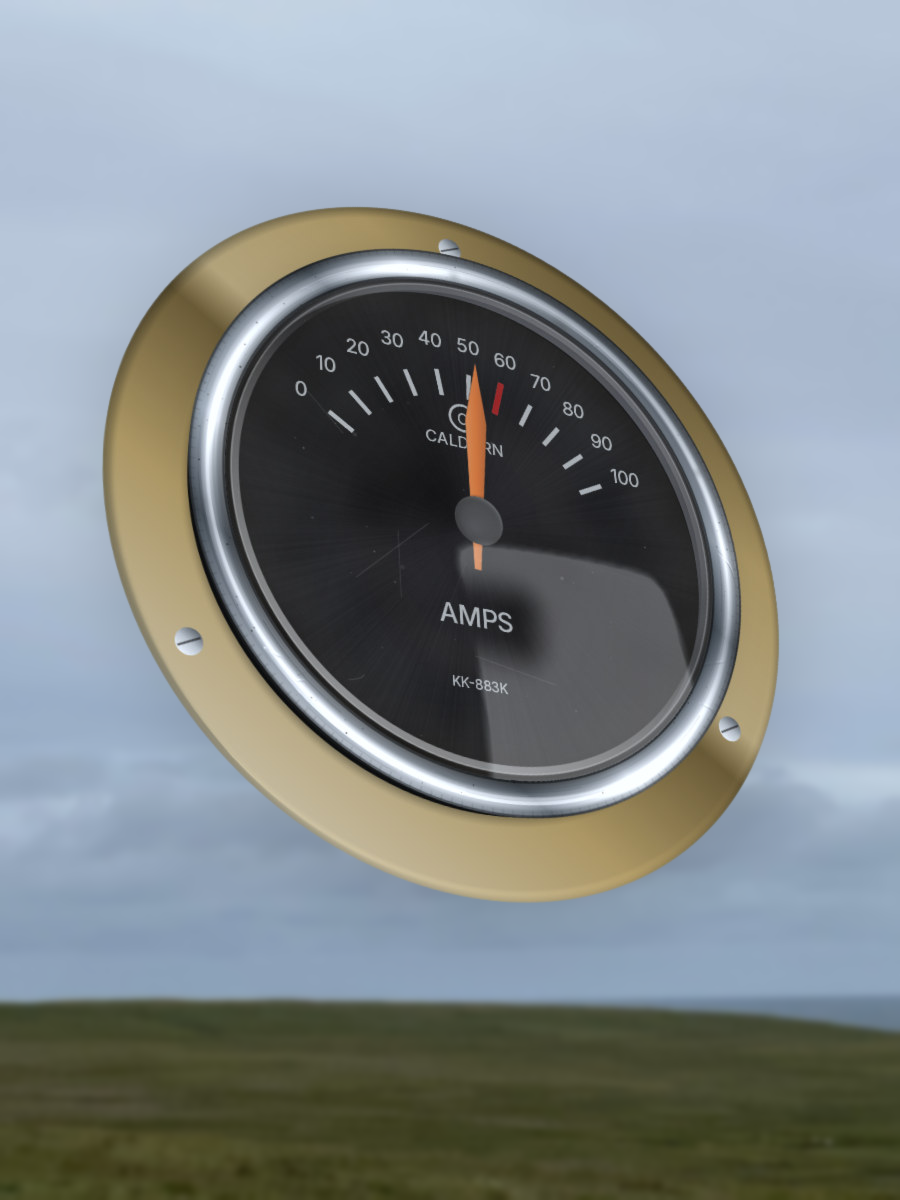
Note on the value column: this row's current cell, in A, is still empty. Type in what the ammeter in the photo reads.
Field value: 50 A
